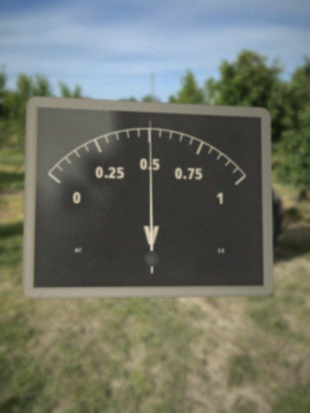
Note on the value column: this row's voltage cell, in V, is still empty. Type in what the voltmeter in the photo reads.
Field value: 0.5 V
